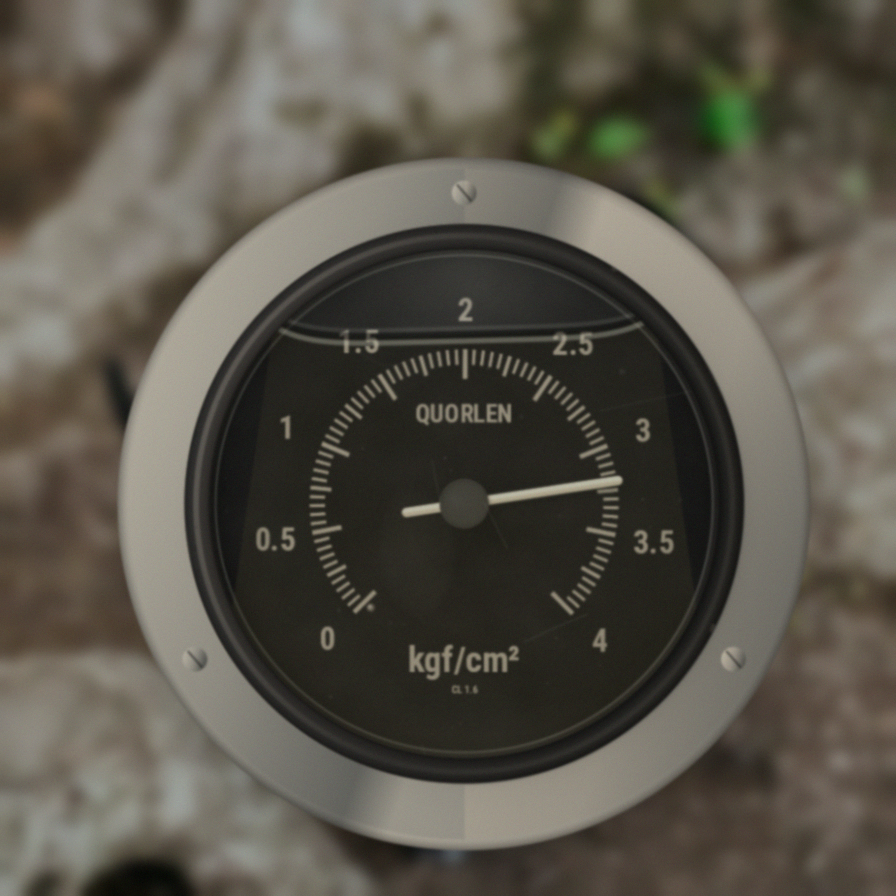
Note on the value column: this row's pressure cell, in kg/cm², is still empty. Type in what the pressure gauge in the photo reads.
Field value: 3.2 kg/cm²
